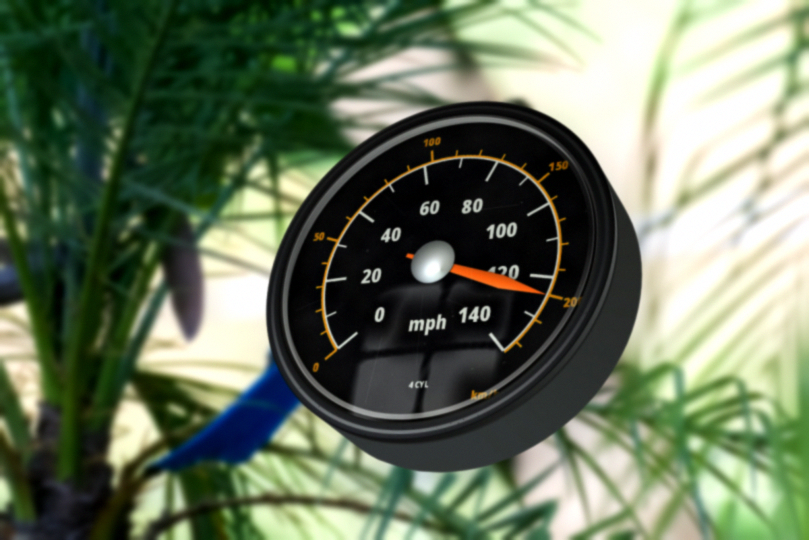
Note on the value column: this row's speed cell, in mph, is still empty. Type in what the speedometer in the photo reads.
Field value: 125 mph
